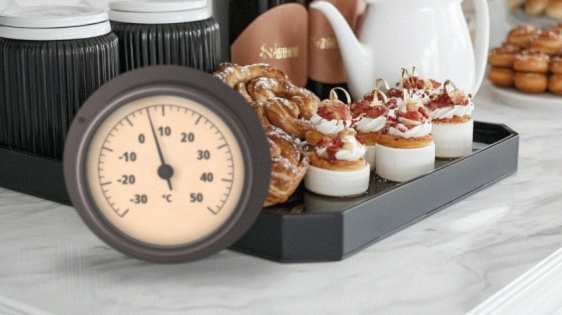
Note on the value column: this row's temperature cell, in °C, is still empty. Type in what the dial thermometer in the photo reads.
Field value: 6 °C
